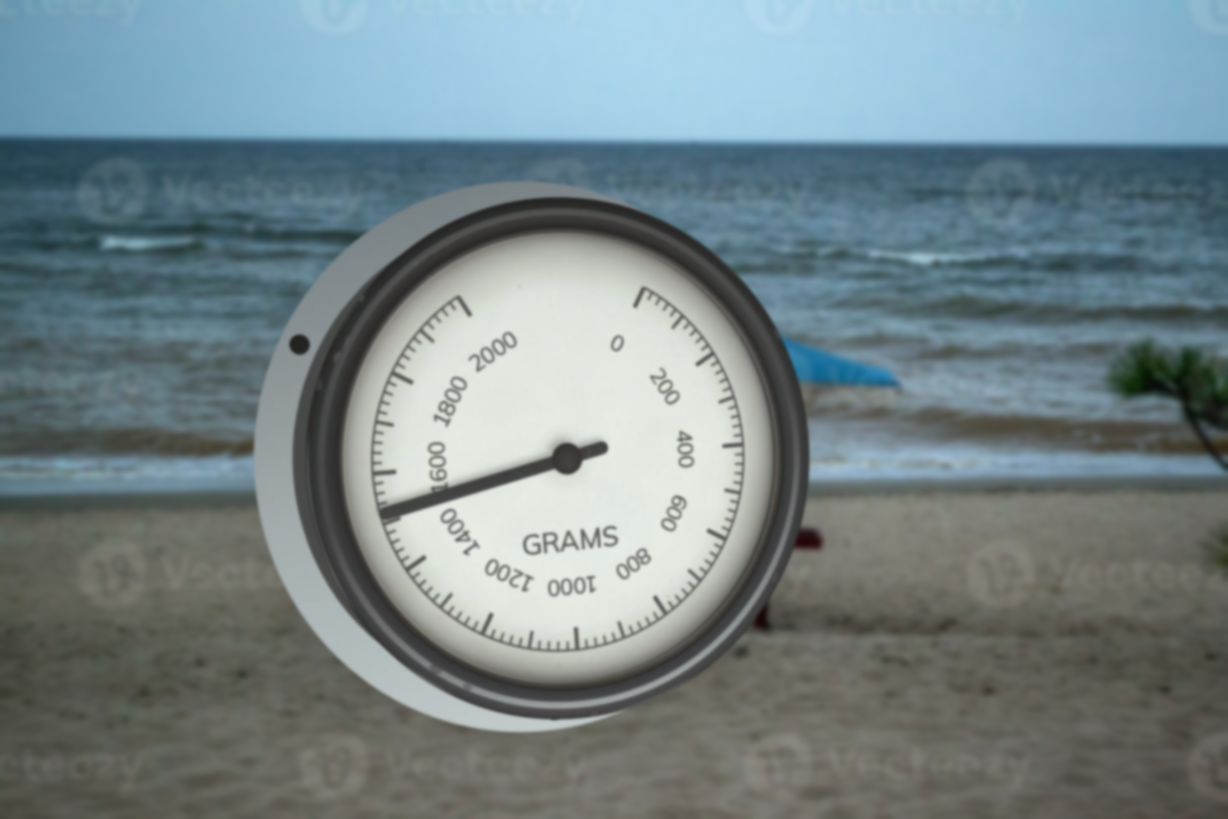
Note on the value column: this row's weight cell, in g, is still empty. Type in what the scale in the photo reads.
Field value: 1520 g
